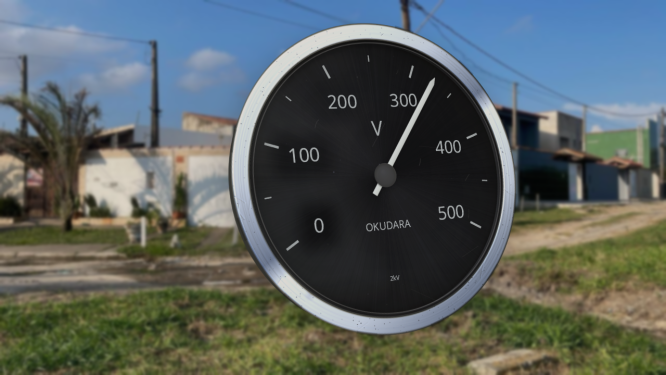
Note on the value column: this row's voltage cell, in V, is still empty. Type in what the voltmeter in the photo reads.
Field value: 325 V
